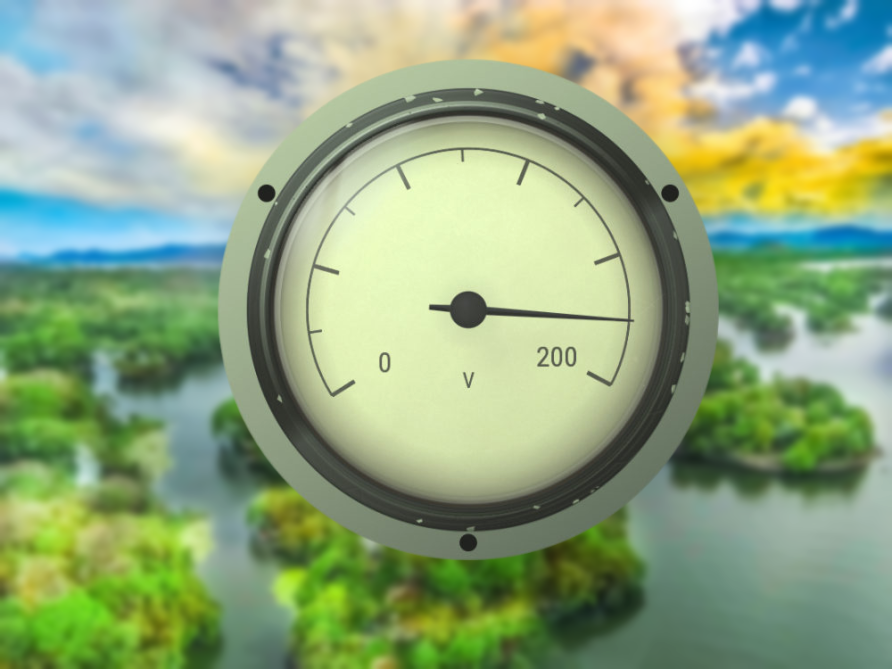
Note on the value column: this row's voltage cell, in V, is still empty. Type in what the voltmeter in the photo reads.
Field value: 180 V
